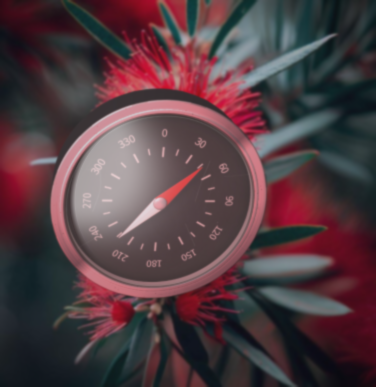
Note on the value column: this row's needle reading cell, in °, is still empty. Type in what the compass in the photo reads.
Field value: 45 °
